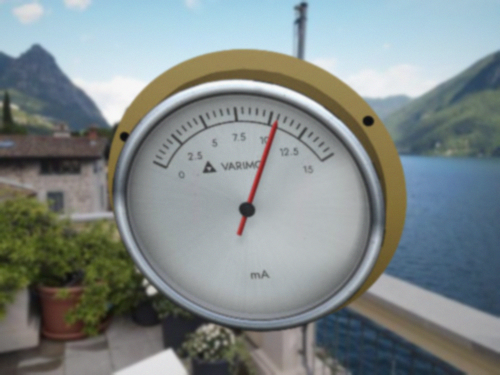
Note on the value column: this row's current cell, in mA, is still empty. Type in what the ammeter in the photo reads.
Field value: 10.5 mA
